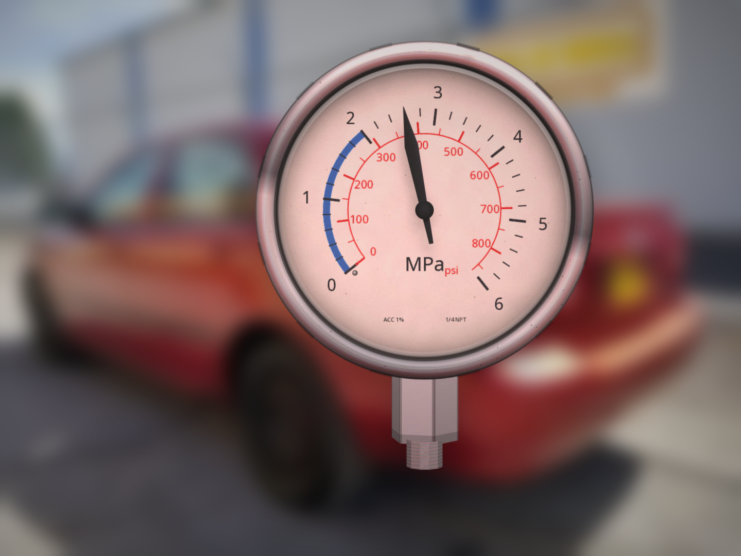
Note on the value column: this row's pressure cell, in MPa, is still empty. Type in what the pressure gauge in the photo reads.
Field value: 2.6 MPa
